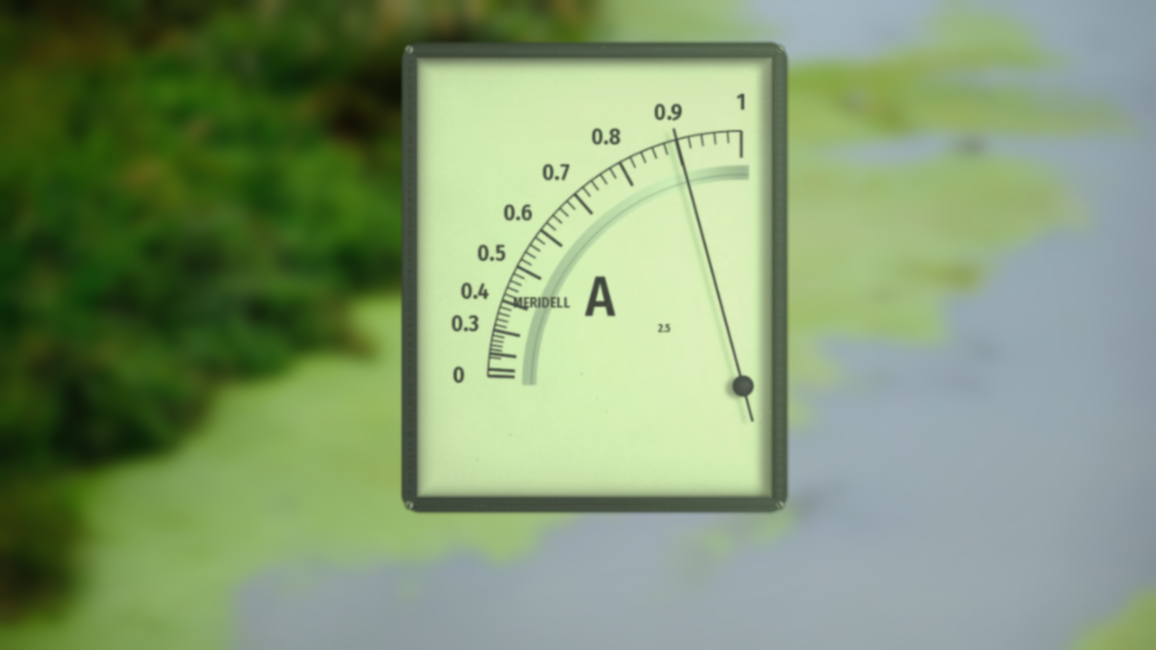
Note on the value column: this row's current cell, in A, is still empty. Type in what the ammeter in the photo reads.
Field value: 0.9 A
